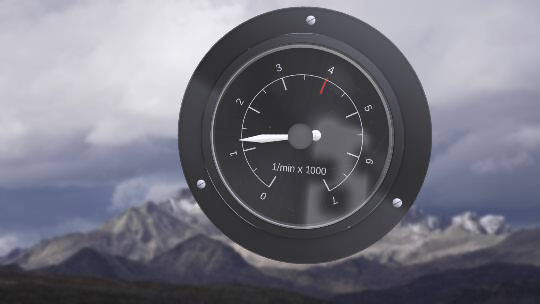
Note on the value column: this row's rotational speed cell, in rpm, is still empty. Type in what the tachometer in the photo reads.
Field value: 1250 rpm
